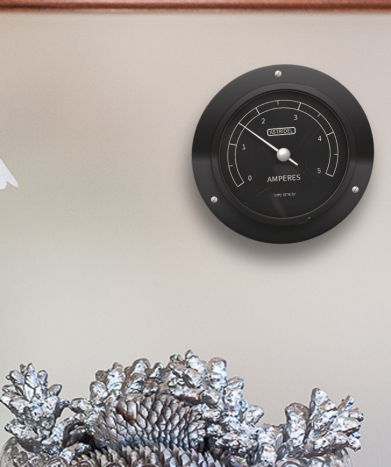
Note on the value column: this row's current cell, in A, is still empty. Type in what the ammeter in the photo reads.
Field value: 1.5 A
